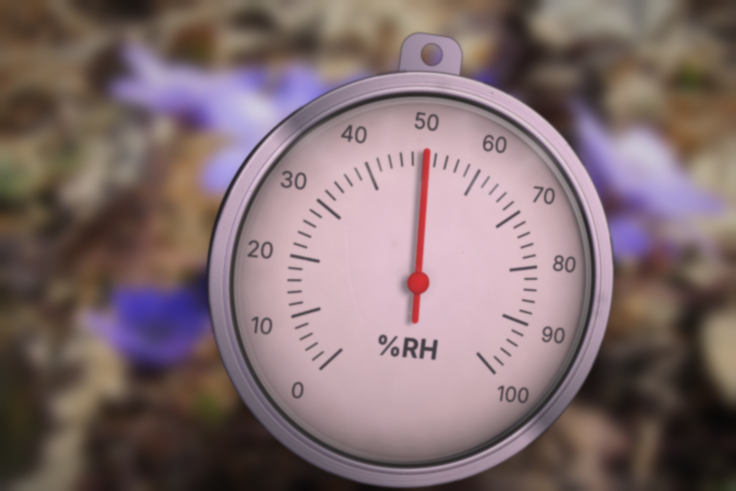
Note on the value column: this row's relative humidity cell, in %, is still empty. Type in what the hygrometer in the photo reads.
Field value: 50 %
